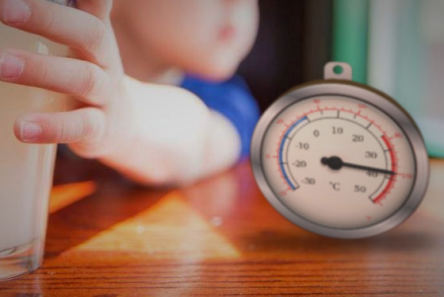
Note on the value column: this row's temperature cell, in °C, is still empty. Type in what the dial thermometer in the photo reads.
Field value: 37.5 °C
